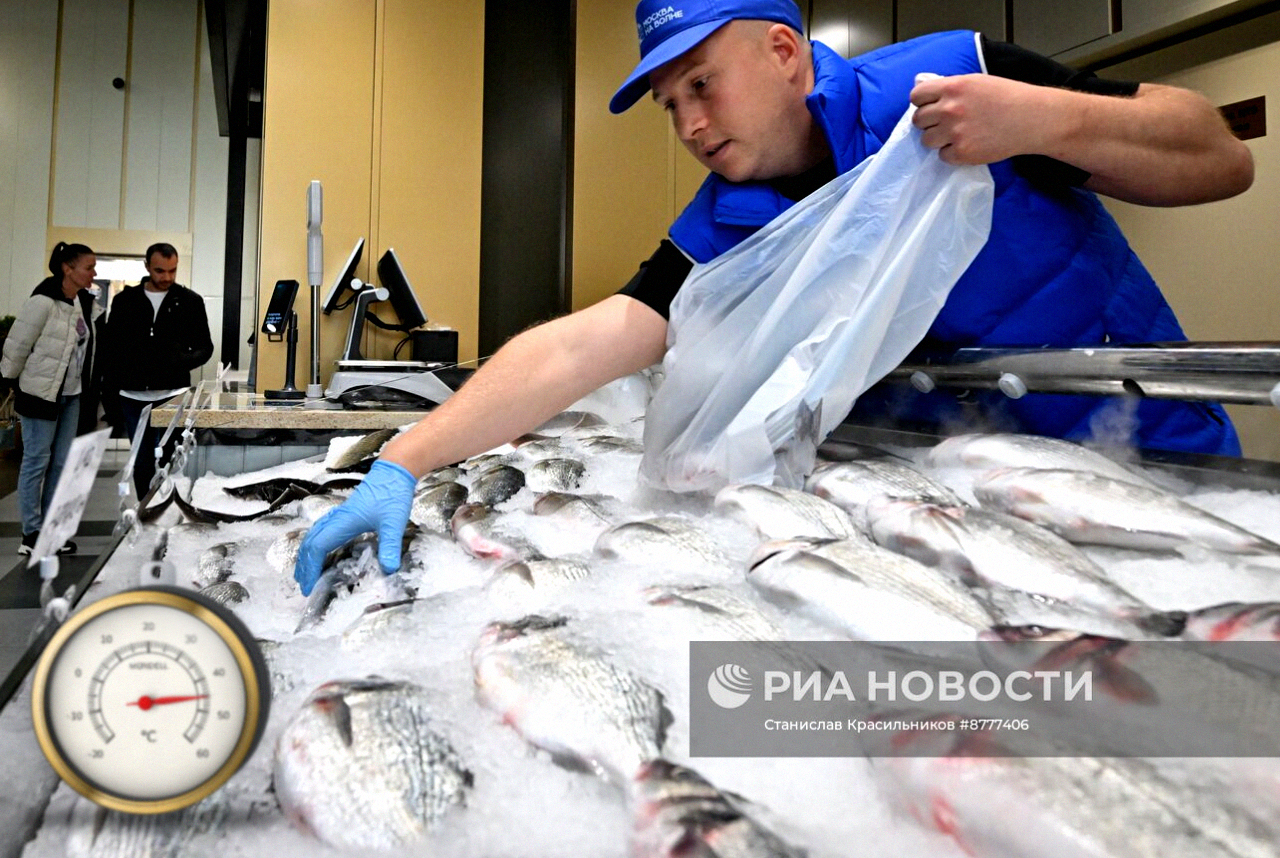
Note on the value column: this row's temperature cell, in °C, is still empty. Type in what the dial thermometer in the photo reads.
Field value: 45 °C
